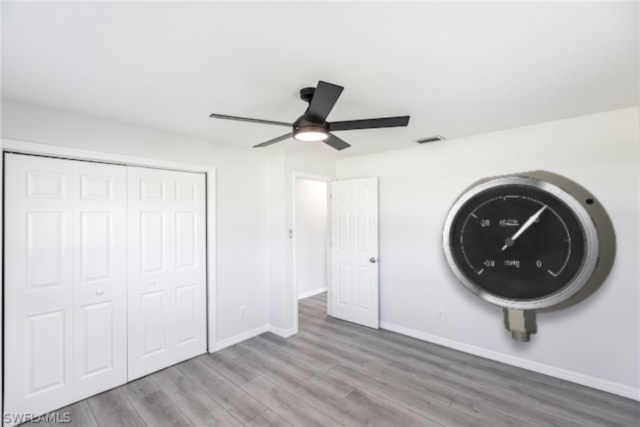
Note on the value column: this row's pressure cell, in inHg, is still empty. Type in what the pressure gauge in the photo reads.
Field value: -10 inHg
